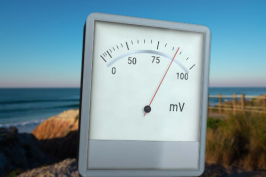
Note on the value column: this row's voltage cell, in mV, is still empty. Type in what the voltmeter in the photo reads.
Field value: 87.5 mV
